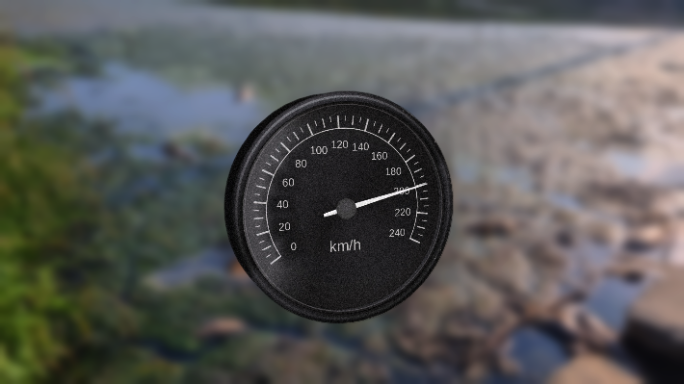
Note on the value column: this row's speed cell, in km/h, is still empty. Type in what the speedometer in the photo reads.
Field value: 200 km/h
